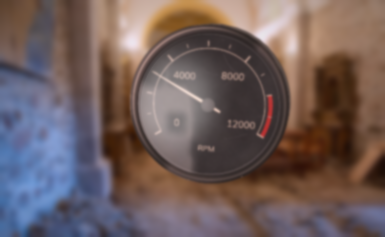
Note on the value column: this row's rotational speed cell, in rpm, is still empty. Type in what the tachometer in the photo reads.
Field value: 3000 rpm
